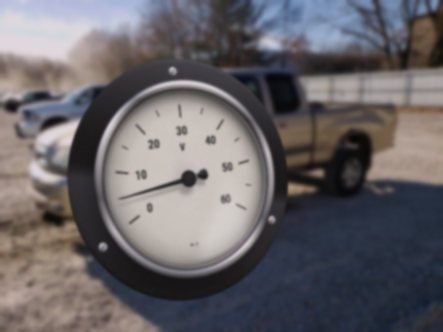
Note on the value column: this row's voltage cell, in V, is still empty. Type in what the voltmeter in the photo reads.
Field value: 5 V
